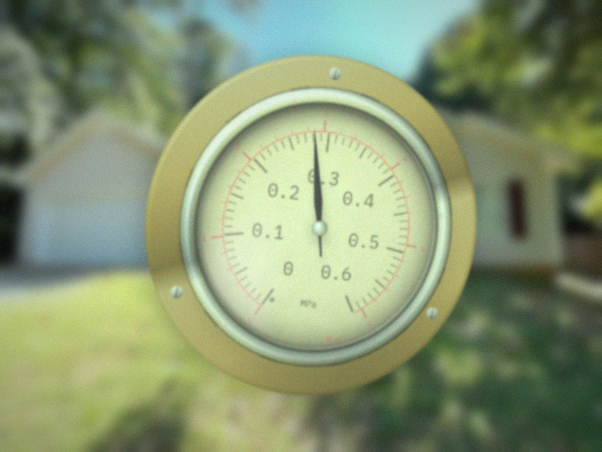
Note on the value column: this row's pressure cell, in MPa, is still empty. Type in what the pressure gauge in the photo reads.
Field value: 0.28 MPa
